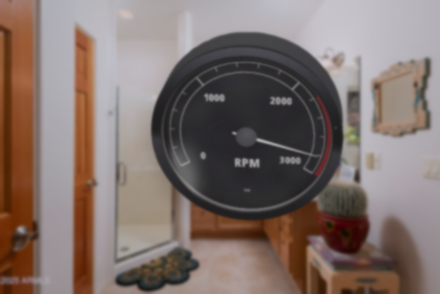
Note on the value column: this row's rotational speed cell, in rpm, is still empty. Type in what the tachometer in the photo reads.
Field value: 2800 rpm
